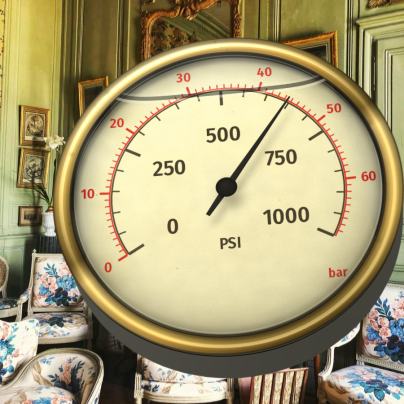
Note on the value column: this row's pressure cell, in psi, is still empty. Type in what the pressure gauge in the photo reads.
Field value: 650 psi
